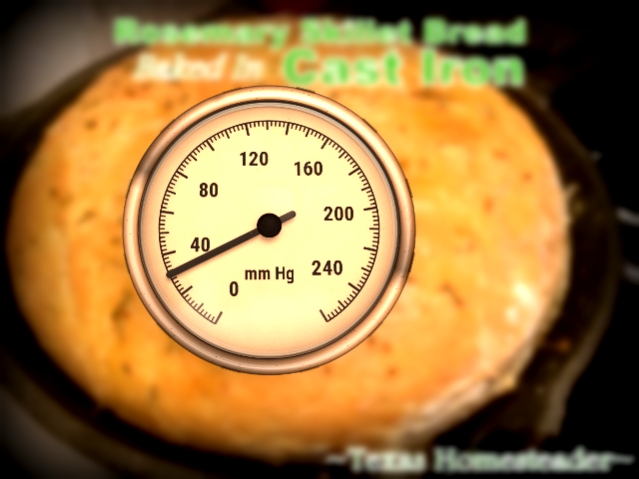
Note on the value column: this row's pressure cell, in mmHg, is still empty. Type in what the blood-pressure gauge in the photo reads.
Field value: 30 mmHg
